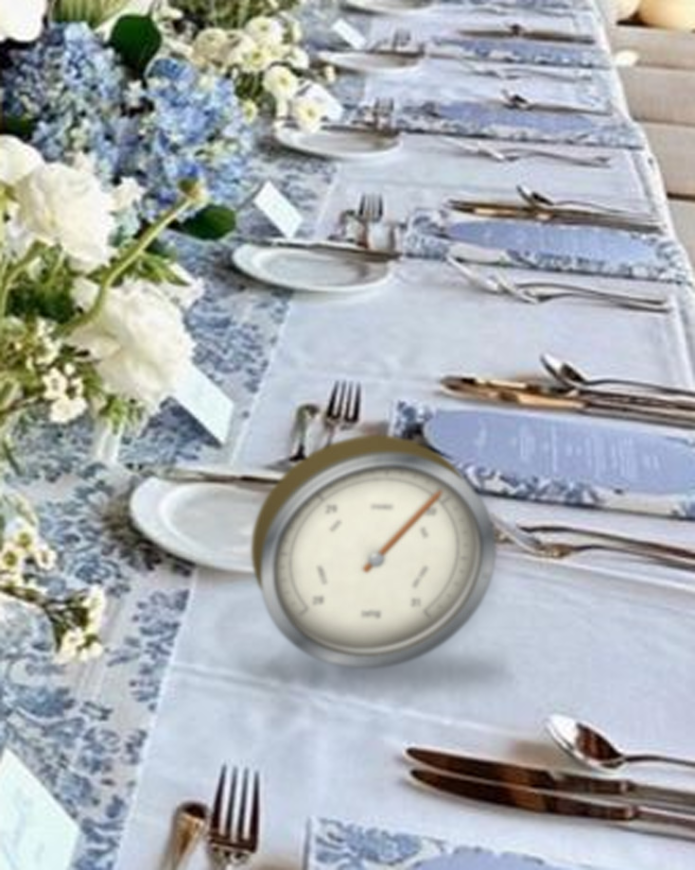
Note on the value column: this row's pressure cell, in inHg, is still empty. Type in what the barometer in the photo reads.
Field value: 29.9 inHg
